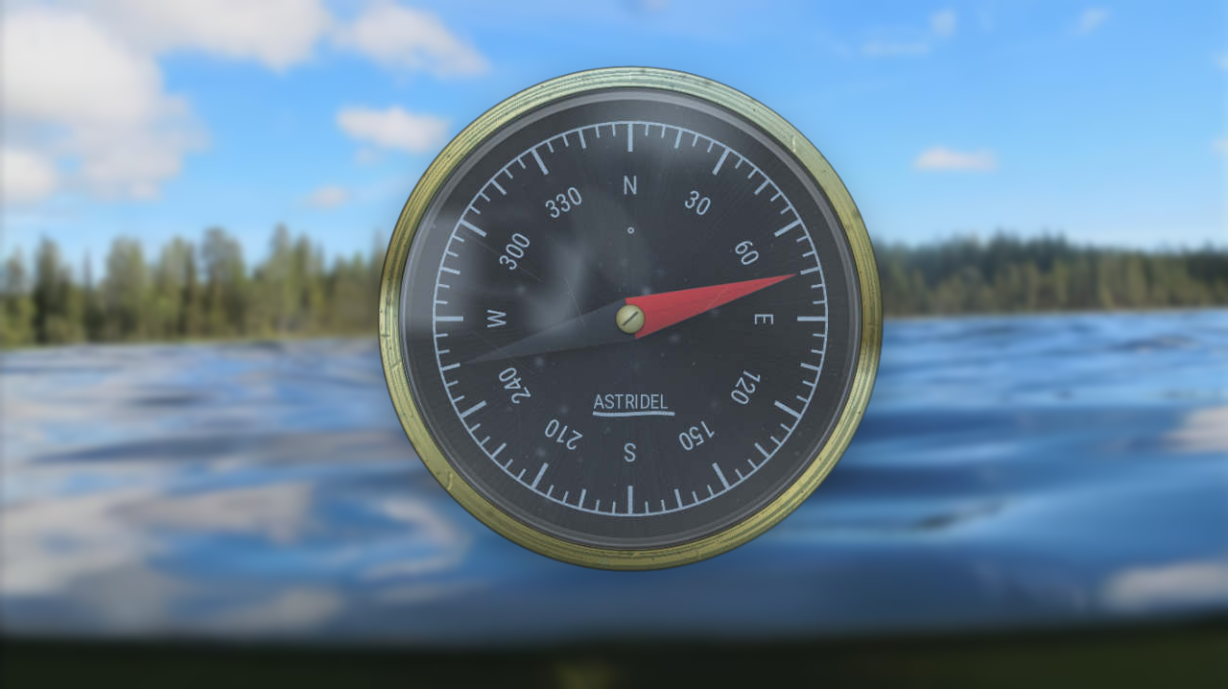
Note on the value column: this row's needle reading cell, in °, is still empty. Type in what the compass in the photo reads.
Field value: 75 °
